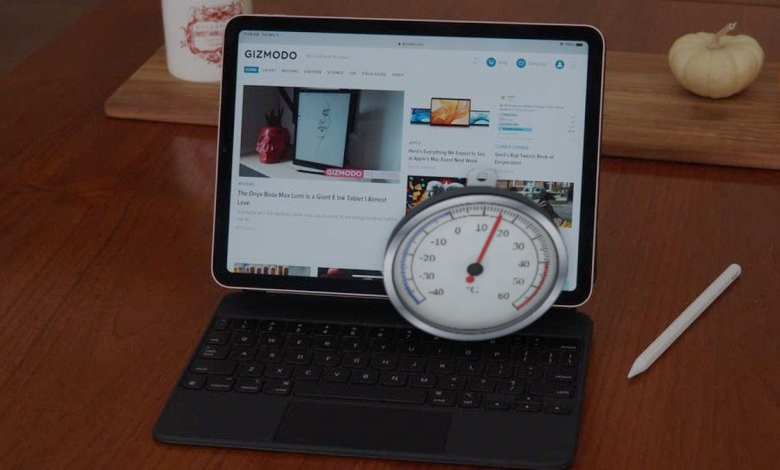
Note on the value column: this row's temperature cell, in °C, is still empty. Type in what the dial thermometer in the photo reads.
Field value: 15 °C
